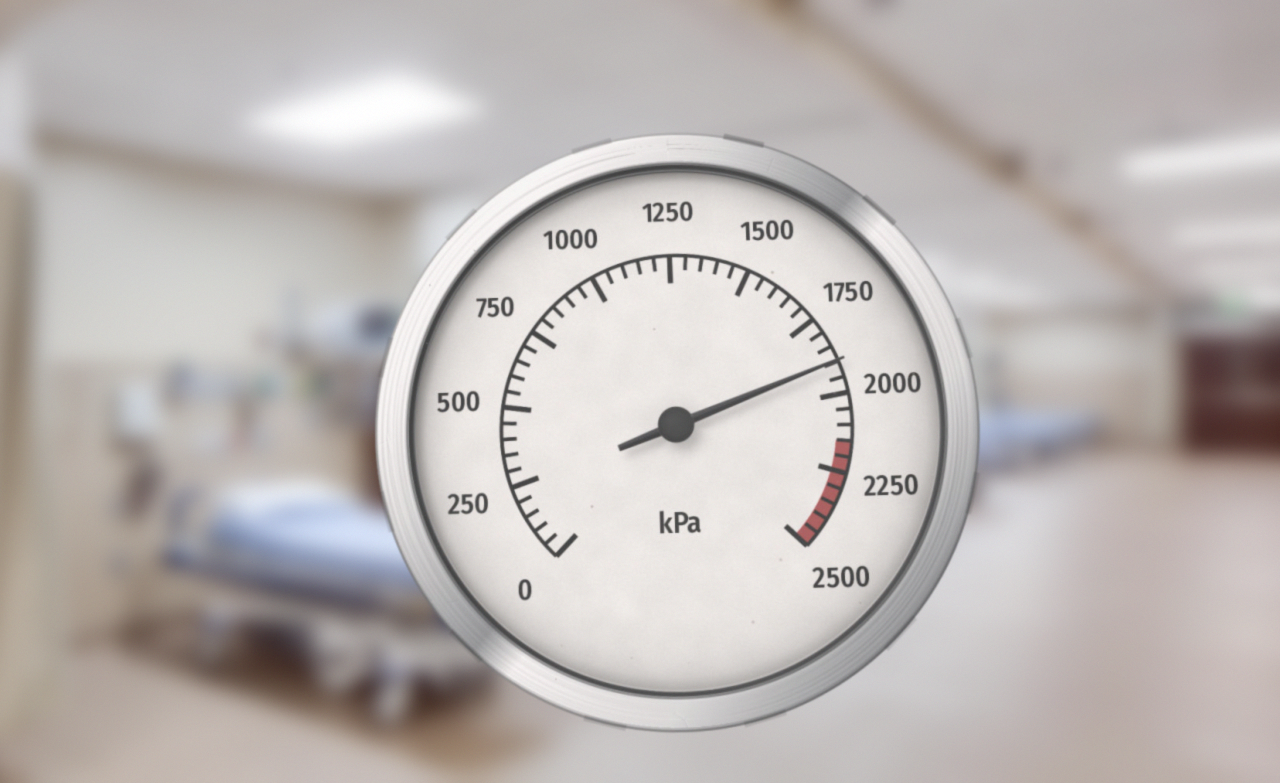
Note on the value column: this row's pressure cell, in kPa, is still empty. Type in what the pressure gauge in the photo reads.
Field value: 1900 kPa
